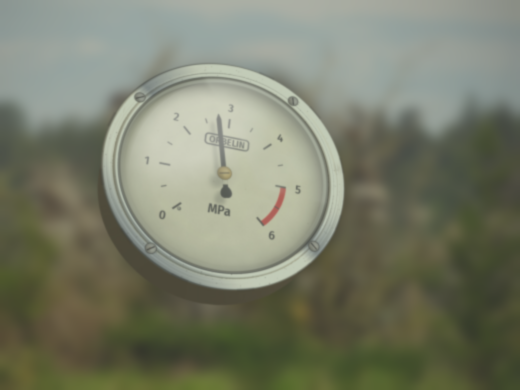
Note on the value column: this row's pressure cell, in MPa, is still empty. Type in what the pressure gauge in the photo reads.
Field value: 2.75 MPa
